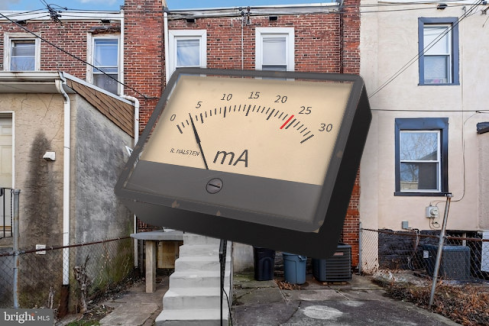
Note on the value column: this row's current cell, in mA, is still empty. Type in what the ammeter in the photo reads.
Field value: 3 mA
